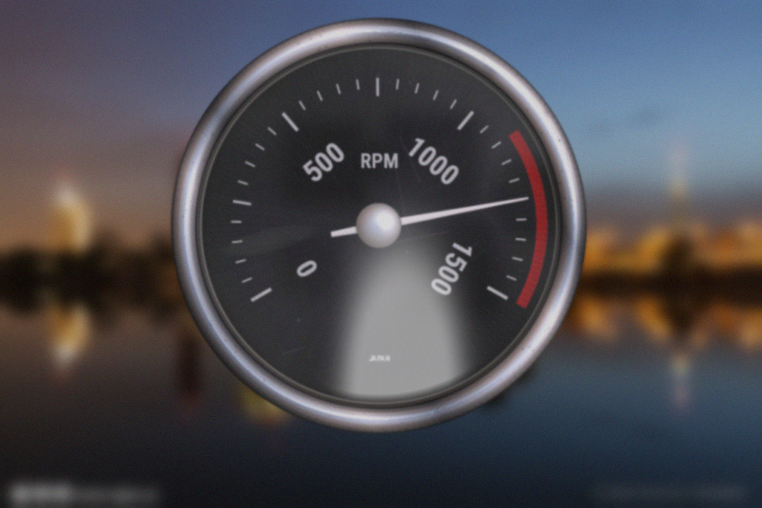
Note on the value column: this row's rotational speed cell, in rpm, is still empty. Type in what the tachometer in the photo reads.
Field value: 1250 rpm
